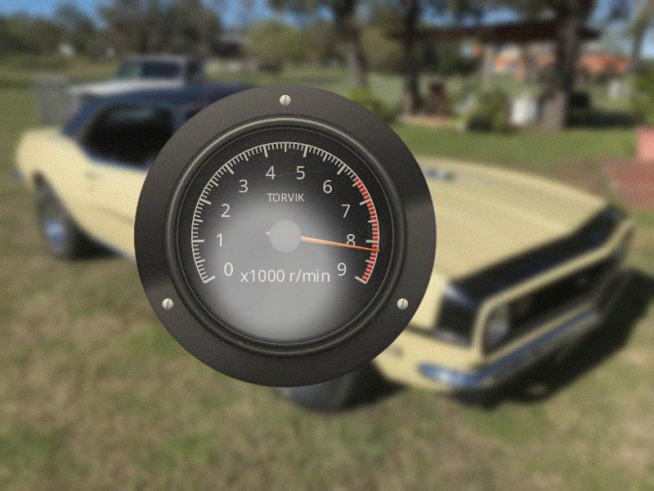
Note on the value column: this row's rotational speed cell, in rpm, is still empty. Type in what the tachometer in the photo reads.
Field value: 8200 rpm
